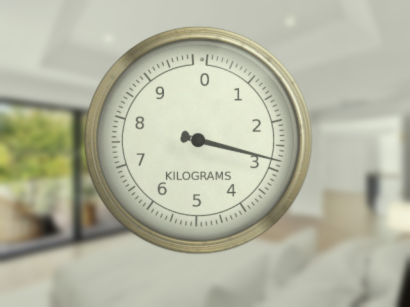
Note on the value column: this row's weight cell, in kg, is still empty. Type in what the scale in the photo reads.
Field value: 2.8 kg
